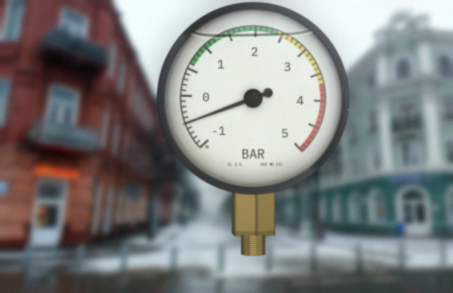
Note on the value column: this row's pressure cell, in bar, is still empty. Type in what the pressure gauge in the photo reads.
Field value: -0.5 bar
